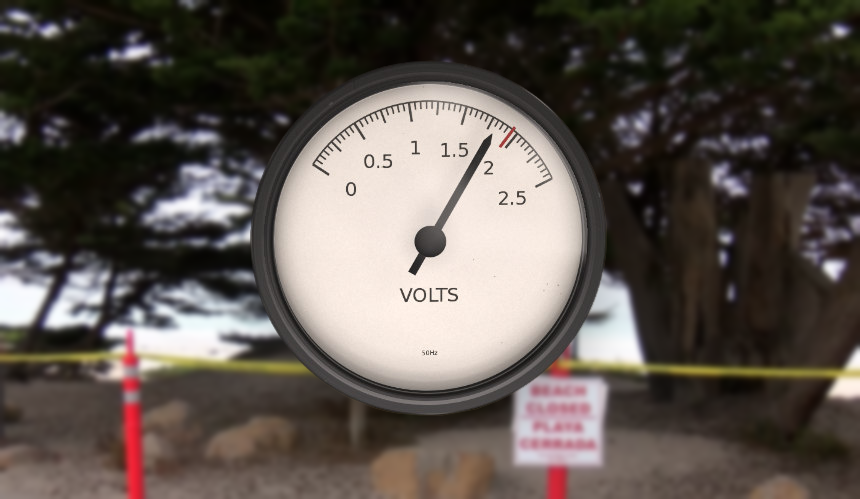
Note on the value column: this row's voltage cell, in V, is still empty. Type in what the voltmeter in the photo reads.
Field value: 1.8 V
